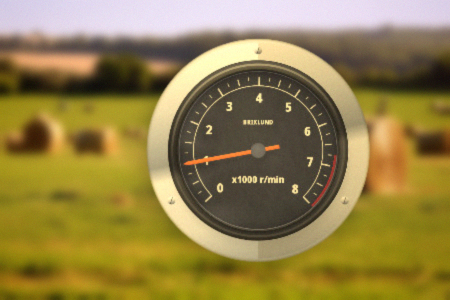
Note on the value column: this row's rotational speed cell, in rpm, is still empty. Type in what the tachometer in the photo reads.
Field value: 1000 rpm
